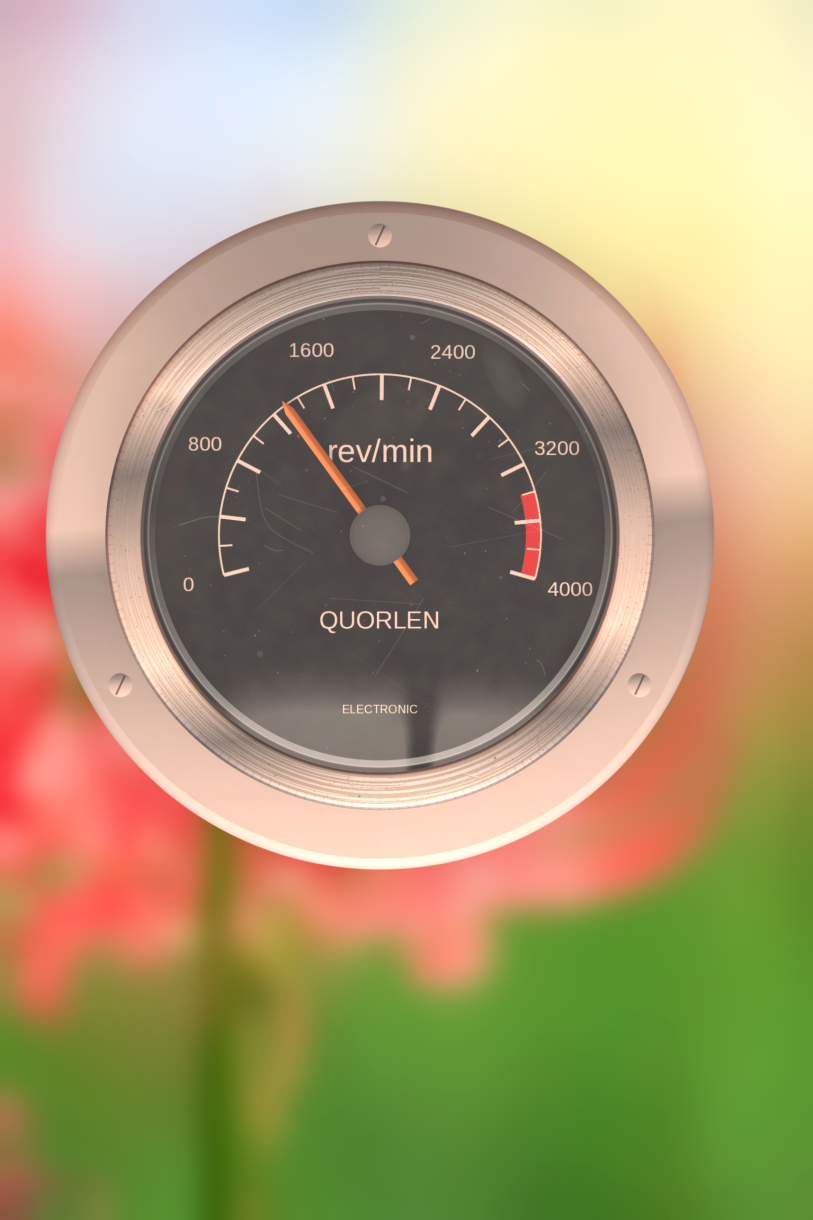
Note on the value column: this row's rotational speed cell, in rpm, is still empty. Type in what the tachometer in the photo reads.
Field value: 1300 rpm
